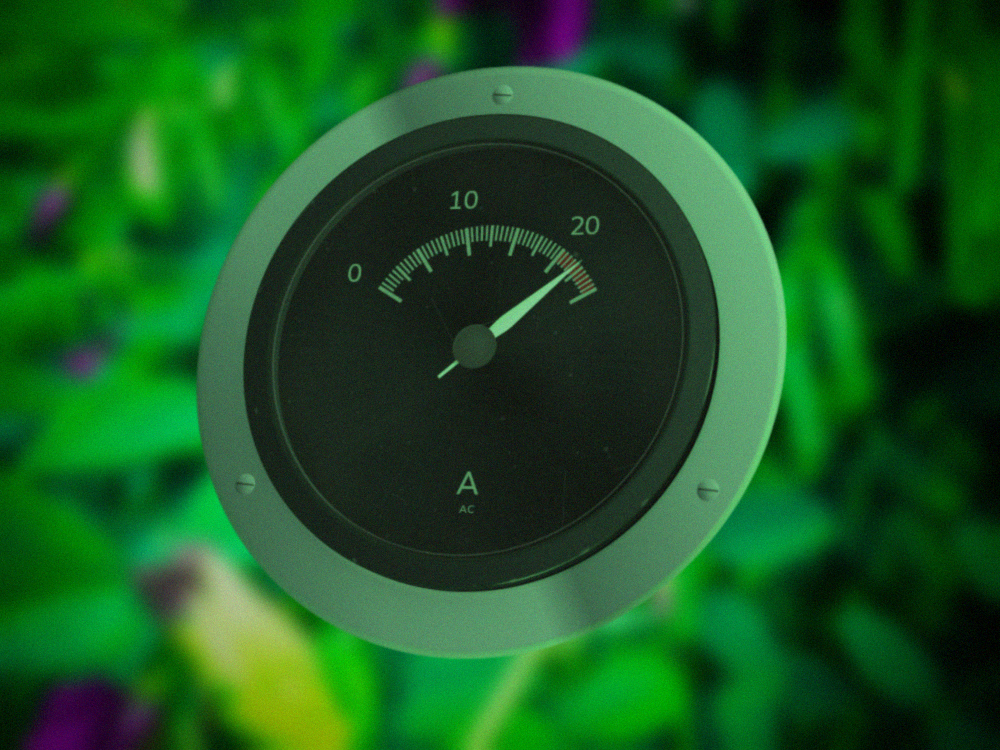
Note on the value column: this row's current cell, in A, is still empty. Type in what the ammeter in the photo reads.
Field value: 22.5 A
